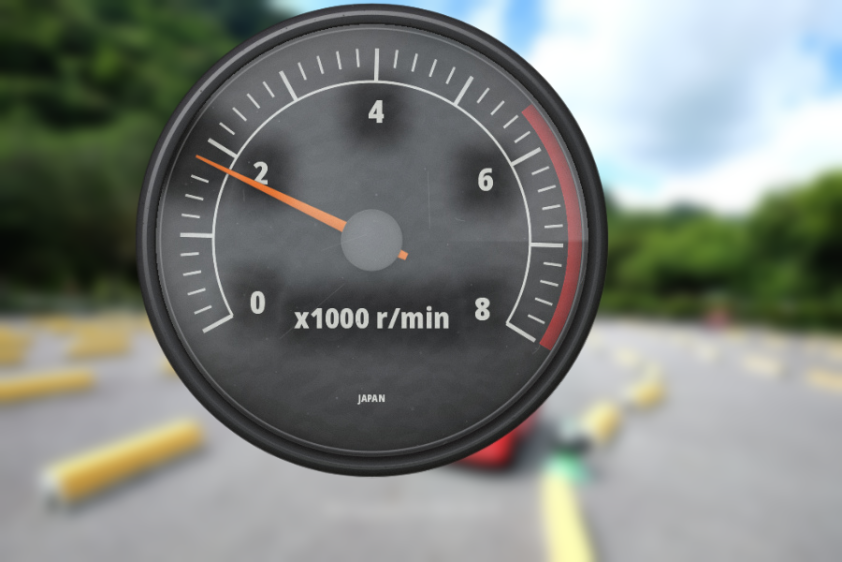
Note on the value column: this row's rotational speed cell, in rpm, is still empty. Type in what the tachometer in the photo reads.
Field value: 1800 rpm
